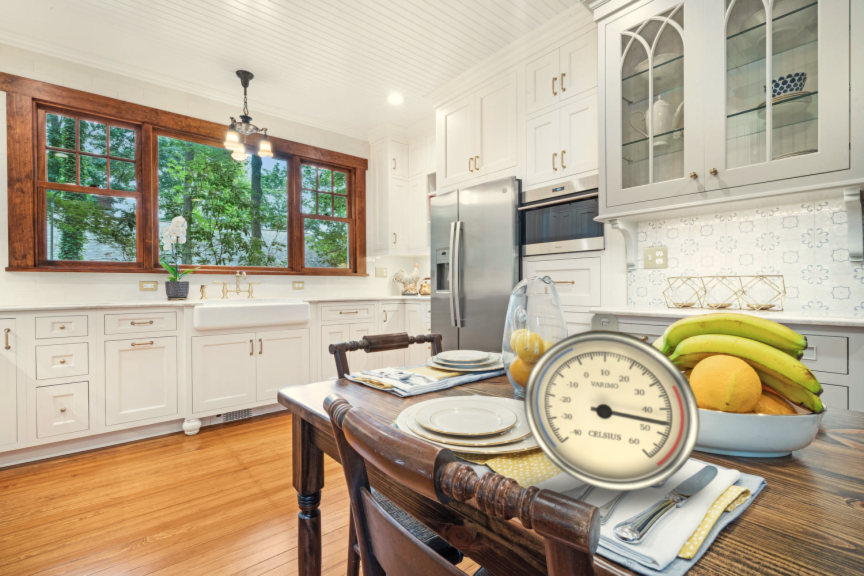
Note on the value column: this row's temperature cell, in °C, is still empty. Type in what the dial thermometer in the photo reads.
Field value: 45 °C
